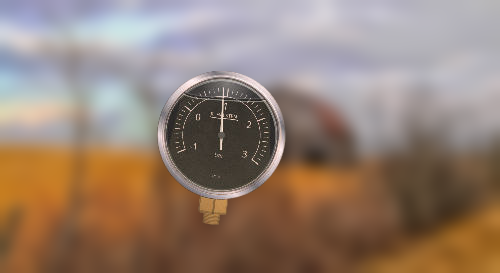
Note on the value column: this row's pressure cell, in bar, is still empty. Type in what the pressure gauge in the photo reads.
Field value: 0.9 bar
